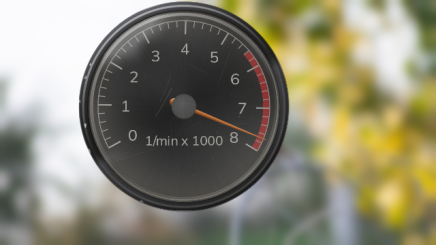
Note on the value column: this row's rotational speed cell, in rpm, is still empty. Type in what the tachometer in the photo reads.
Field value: 7700 rpm
